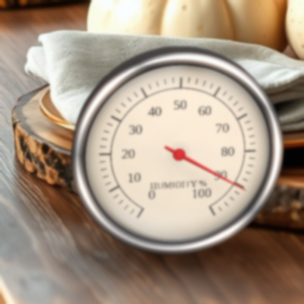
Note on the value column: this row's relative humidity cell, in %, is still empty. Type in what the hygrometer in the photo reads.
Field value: 90 %
